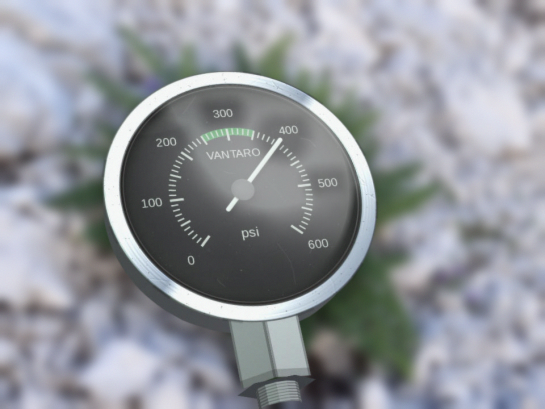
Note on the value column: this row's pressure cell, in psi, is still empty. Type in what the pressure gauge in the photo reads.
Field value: 400 psi
